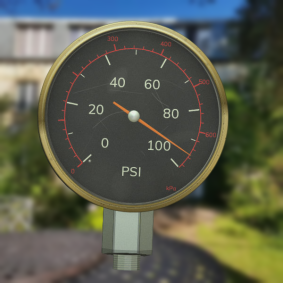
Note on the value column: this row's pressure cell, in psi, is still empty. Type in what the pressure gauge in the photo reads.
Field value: 95 psi
